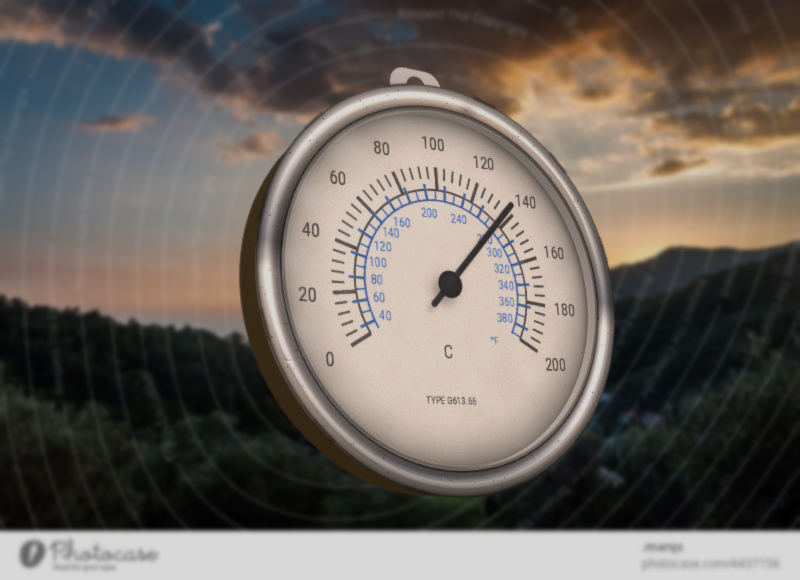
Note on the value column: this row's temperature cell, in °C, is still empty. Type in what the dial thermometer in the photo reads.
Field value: 136 °C
